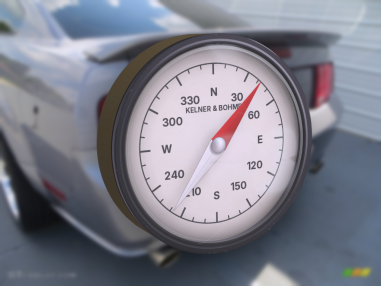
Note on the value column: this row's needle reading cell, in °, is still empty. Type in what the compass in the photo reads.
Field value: 40 °
